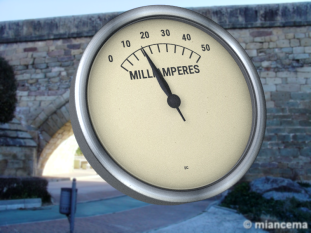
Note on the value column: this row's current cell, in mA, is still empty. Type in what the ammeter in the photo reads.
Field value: 15 mA
